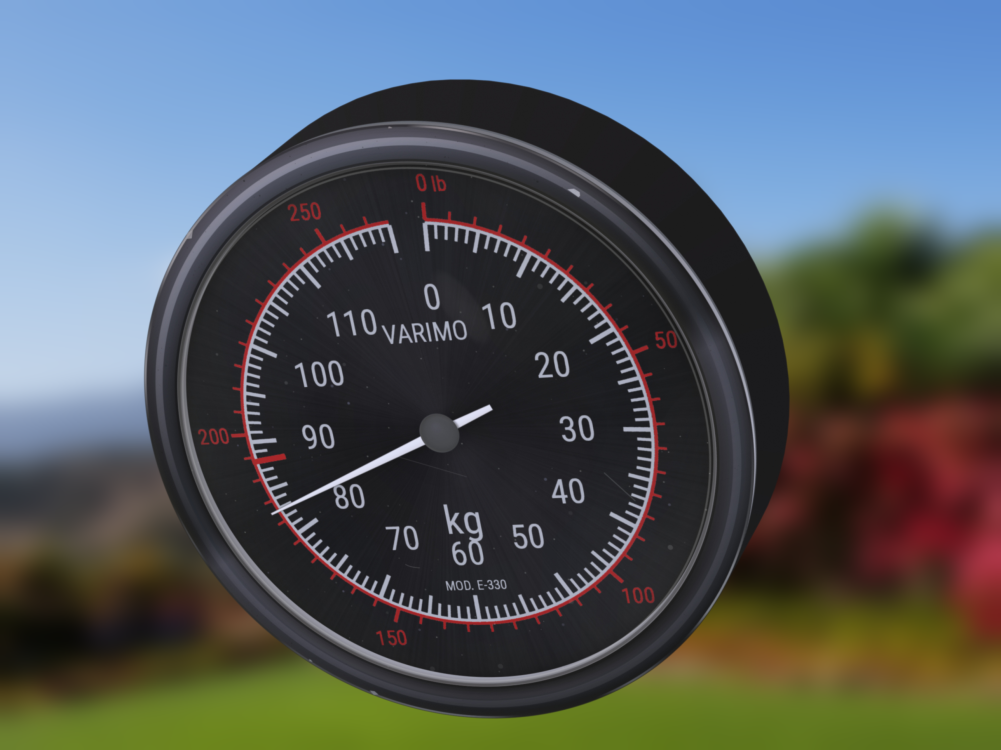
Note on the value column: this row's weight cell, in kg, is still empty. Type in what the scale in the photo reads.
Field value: 83 kg
